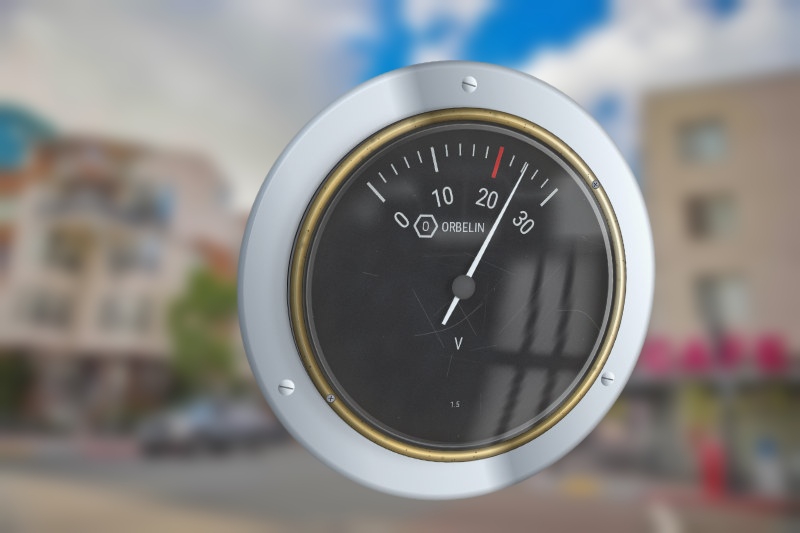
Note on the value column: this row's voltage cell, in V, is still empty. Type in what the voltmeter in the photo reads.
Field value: 24 V
